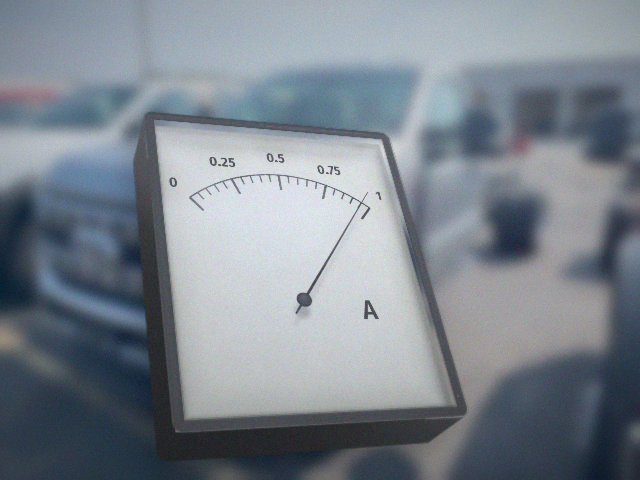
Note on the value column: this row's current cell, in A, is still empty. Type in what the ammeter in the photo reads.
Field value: 0.95 A
